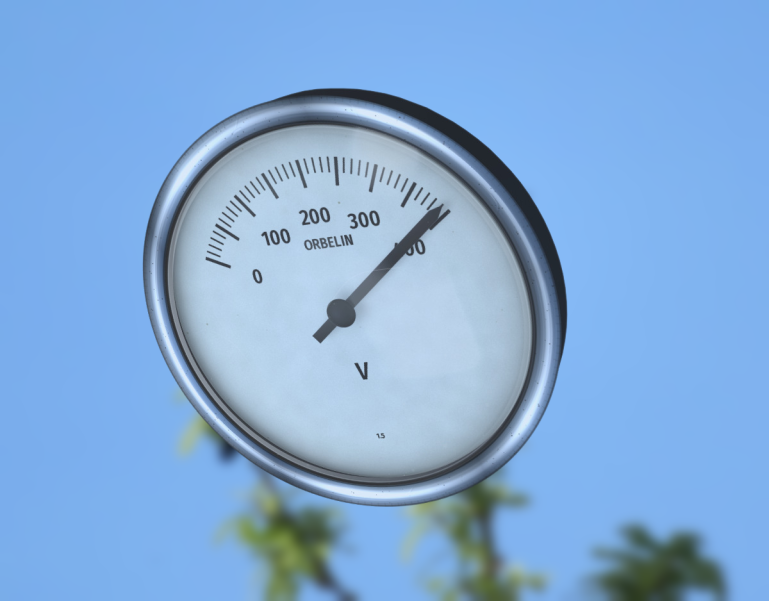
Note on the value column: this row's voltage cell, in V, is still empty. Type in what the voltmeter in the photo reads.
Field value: 390 V
